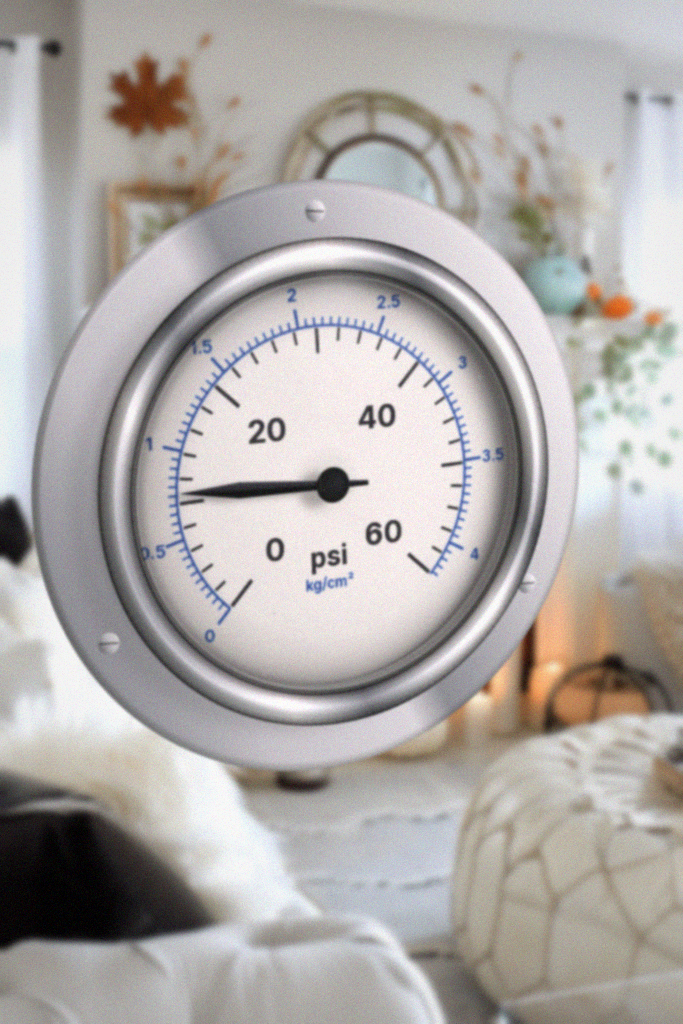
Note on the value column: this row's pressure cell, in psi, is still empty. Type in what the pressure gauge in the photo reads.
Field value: 11 psi
